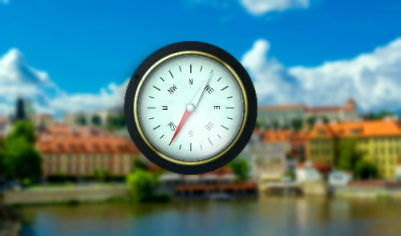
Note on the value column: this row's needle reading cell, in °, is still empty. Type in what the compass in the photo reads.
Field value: 210 °
